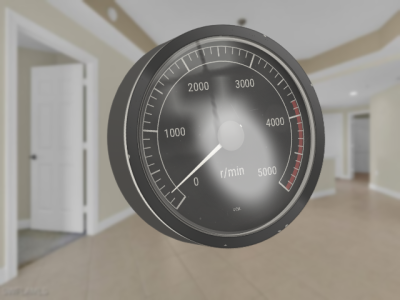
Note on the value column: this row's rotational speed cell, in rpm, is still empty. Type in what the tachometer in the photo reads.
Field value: 200 rpm
